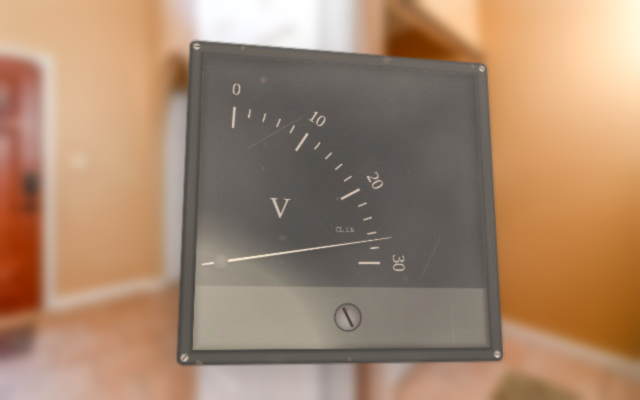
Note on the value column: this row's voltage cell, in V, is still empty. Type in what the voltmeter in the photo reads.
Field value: 27 V
